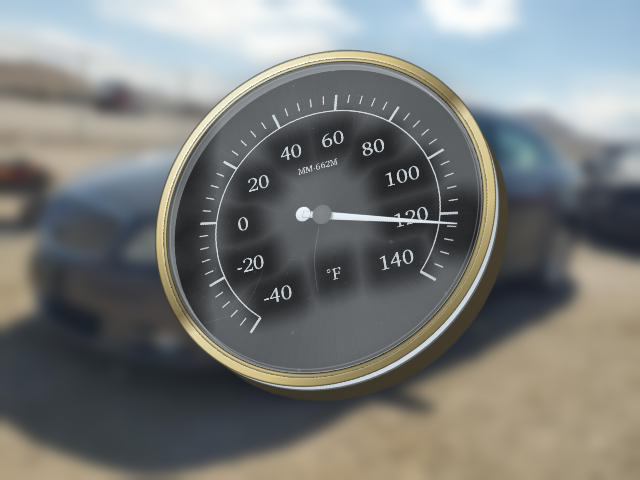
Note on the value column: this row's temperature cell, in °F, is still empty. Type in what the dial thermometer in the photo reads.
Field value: 124 °F
